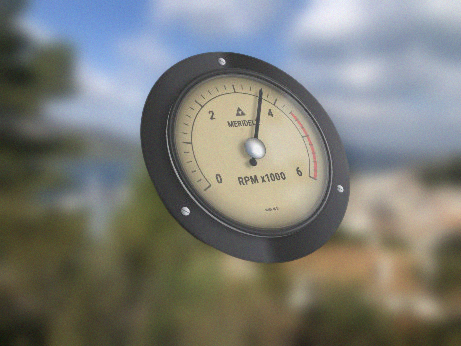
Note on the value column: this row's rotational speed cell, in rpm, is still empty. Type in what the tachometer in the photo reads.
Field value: 3600 rpm
